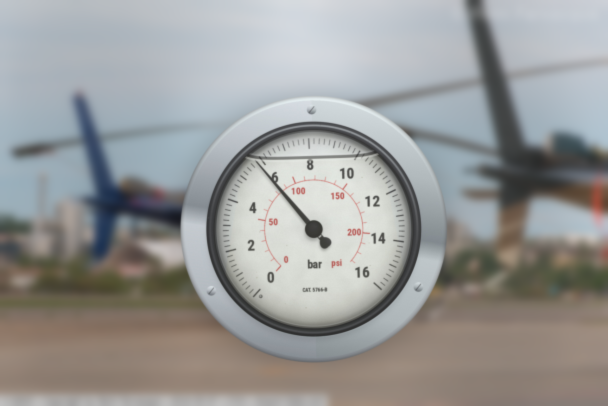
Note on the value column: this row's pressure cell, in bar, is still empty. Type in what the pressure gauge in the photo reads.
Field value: 5.8 bar
